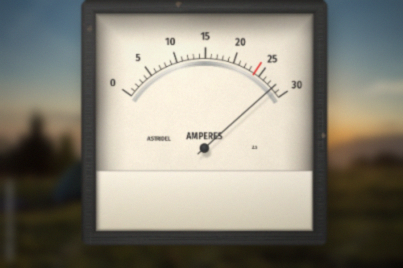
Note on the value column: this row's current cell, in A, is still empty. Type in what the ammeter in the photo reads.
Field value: 28 A
